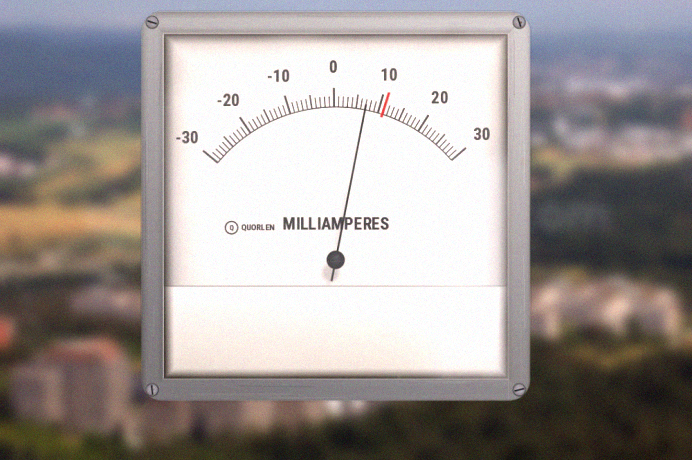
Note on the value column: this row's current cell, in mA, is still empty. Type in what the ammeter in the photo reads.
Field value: 7 mA
